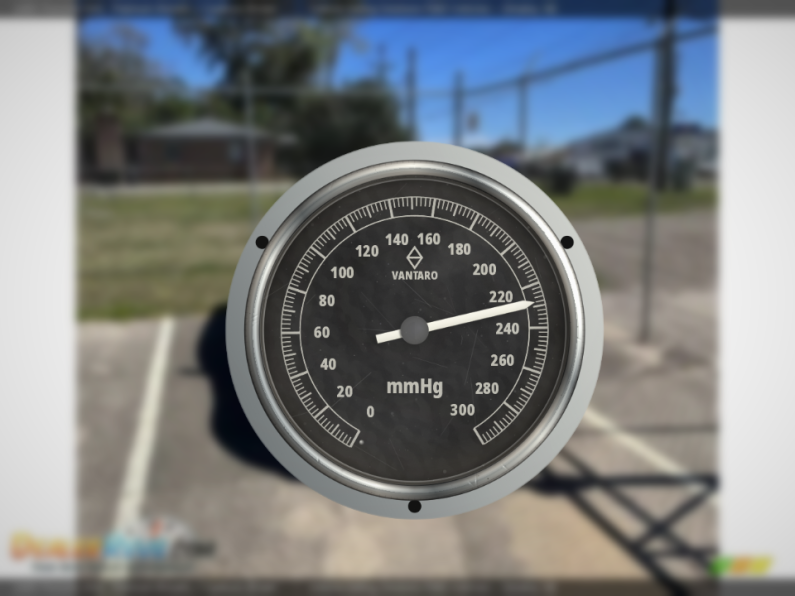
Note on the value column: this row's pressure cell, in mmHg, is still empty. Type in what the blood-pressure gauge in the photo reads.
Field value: 228 mmHg
